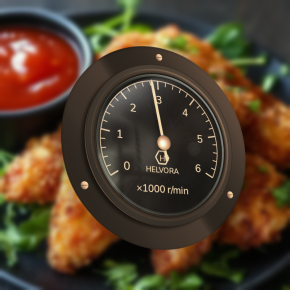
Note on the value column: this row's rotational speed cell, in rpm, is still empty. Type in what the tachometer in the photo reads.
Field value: 2800 rpm
